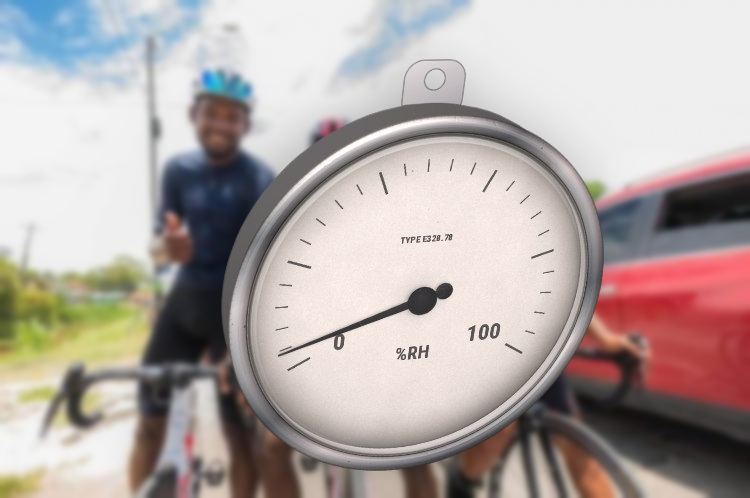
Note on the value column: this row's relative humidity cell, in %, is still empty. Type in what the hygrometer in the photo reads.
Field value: 4 %
